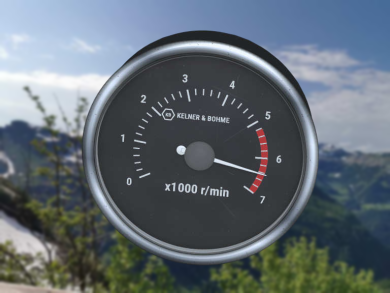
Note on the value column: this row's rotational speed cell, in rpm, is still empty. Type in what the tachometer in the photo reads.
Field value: 6400 rpm
